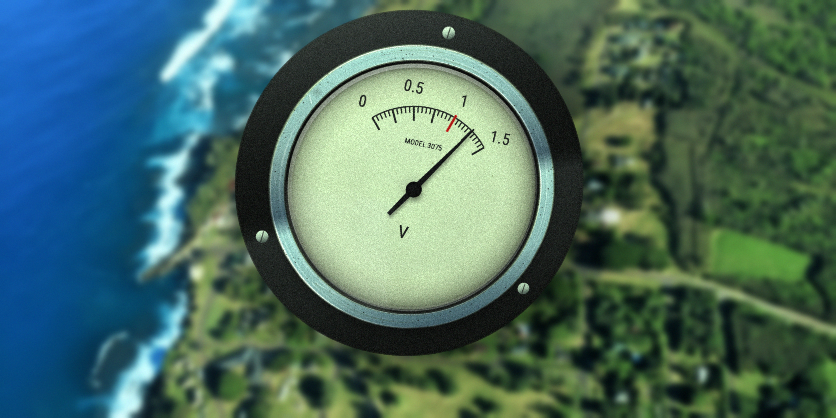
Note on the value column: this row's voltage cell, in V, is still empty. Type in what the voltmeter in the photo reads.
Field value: 1.25 V
